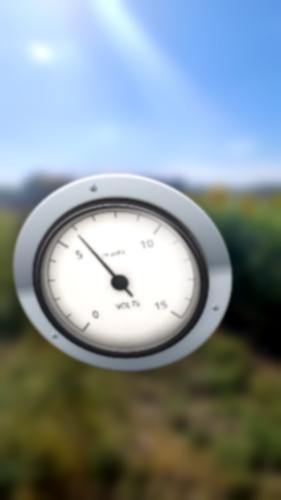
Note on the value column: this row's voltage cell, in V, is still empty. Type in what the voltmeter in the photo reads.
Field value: 6 V
